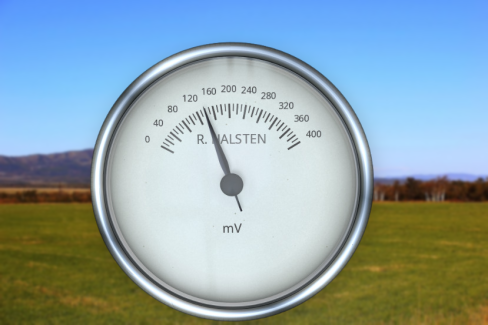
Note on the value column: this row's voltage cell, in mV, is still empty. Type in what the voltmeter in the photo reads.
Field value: 140 mV
